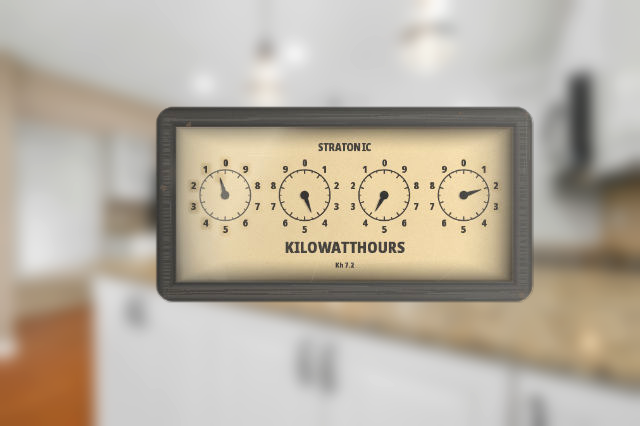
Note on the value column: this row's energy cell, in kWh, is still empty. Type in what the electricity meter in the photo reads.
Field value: 442 kWh
